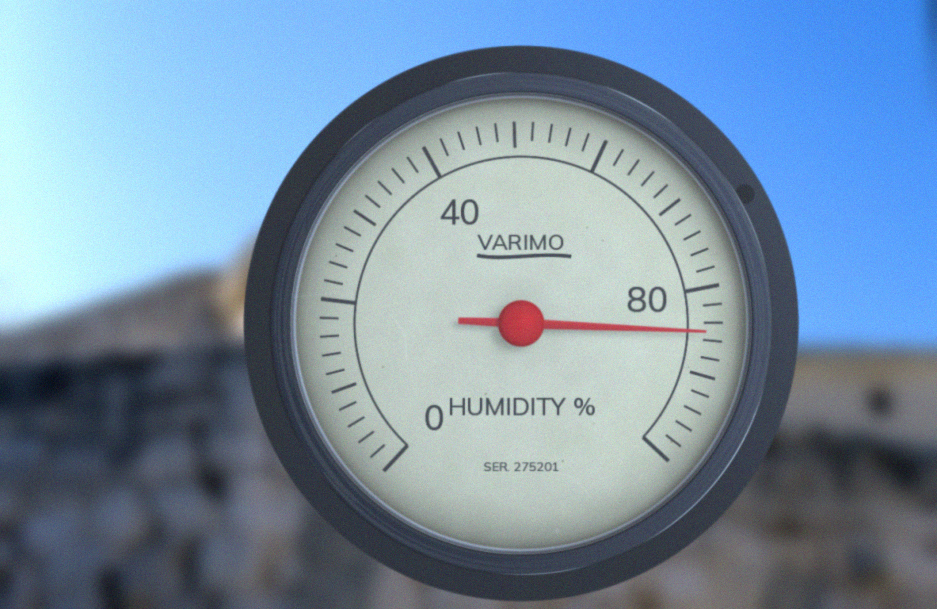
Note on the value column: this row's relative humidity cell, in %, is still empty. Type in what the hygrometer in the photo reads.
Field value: 85 %
